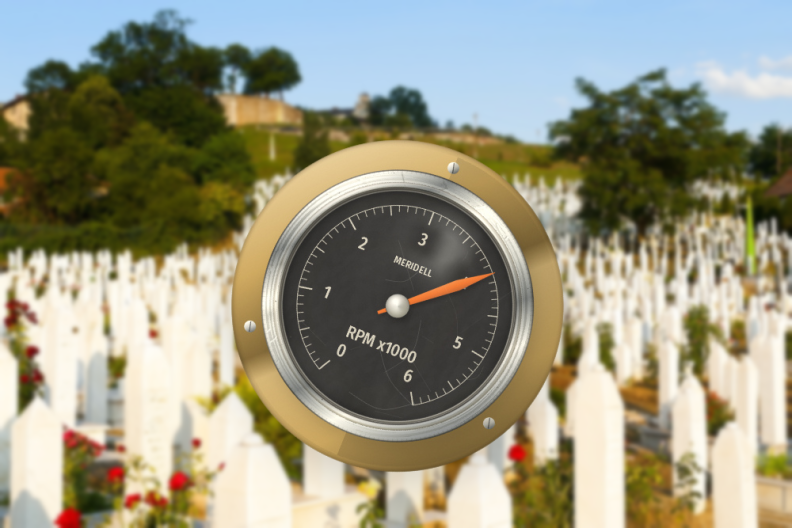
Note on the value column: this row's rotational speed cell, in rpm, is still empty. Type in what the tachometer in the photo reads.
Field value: 4000 rpm
